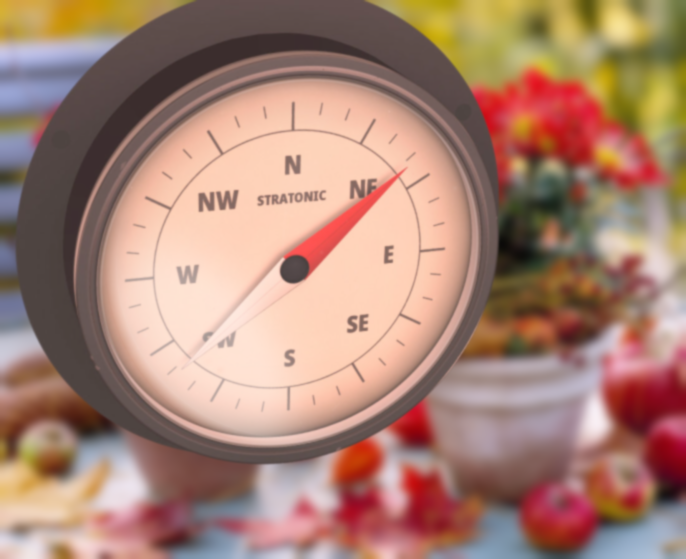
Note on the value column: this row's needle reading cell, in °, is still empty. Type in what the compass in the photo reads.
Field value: 50 °
